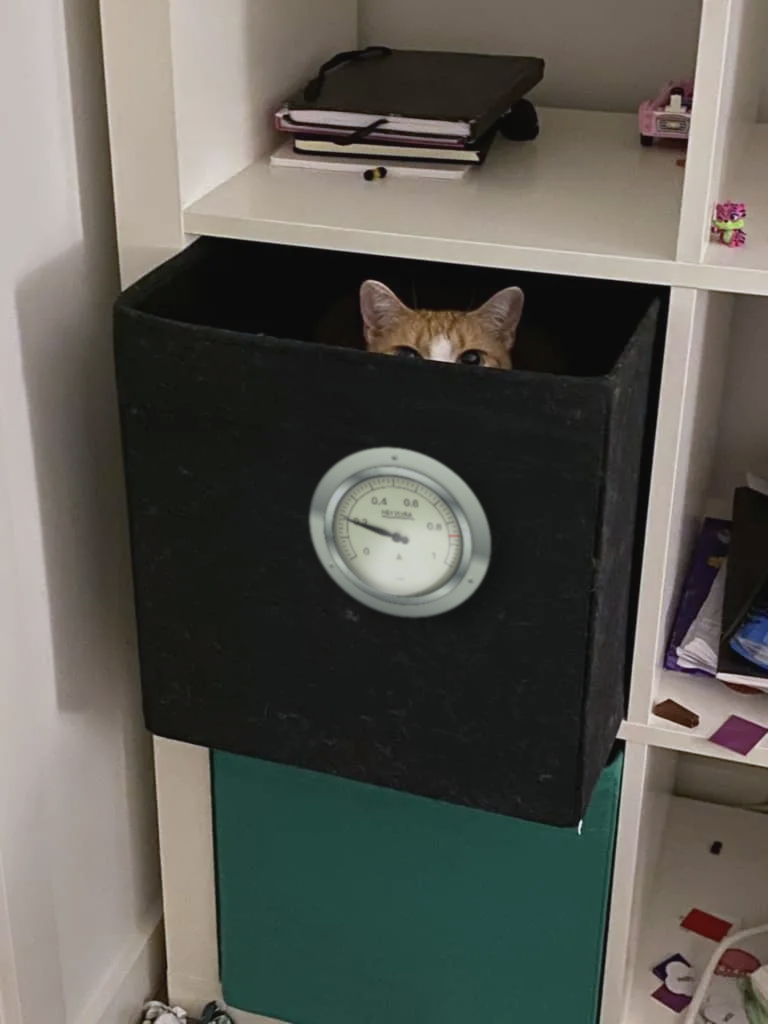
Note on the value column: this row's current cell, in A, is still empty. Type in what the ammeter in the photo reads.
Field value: 0.2 A
